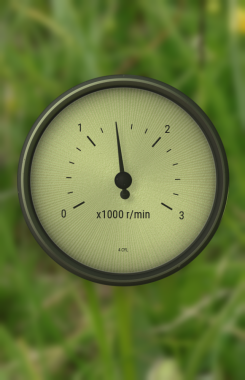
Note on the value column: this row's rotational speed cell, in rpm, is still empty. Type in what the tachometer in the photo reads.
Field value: 1400 rpm
